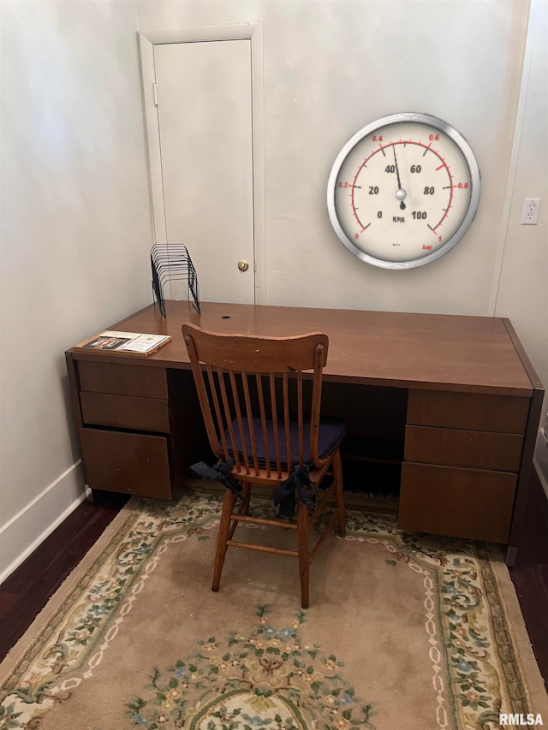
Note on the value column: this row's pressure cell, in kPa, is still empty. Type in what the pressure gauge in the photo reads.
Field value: 45 kPa
